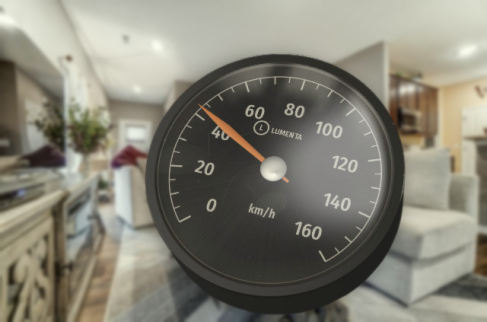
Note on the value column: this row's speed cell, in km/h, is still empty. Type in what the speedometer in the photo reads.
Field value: 42.5 km/h
